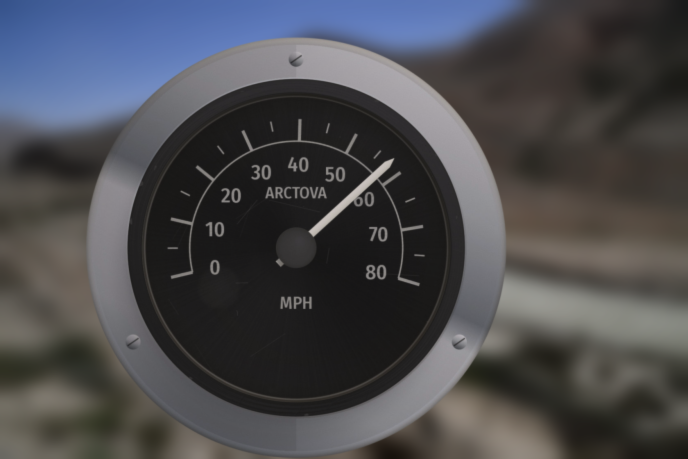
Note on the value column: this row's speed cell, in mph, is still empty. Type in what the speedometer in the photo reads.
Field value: 57.5 mph
